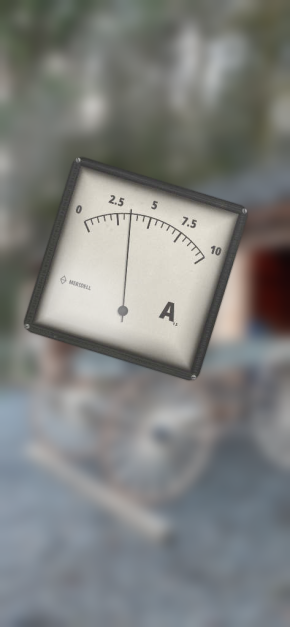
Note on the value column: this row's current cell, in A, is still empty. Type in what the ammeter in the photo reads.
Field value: 3.5 A
